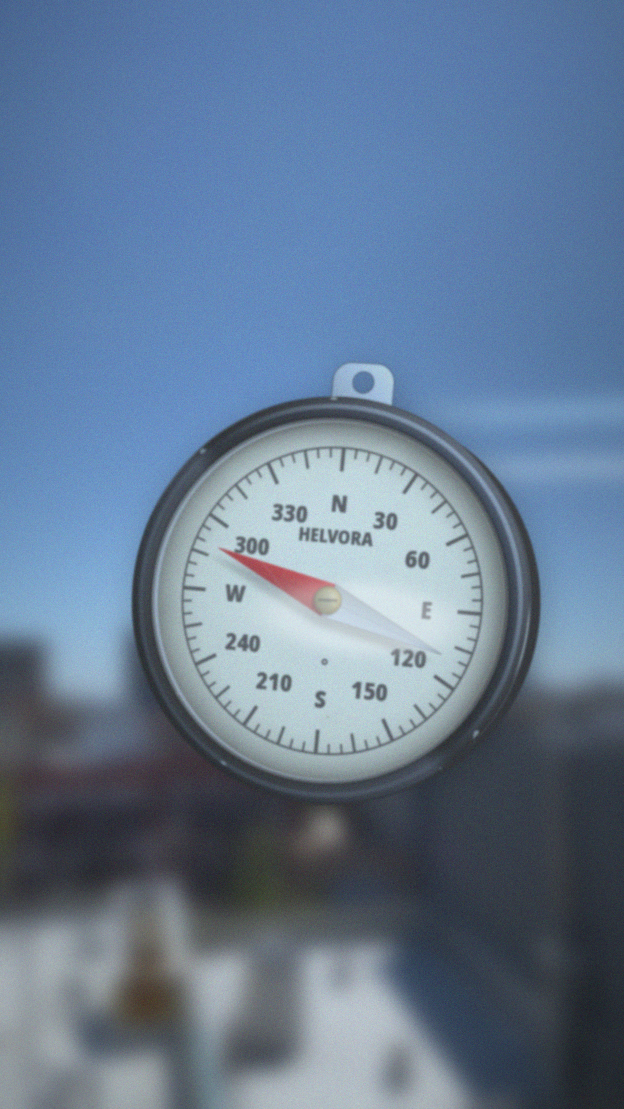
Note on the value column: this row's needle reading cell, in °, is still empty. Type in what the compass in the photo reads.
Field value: 290 °
